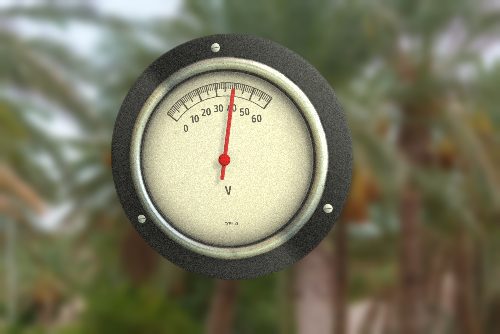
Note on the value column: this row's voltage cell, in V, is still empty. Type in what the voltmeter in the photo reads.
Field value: 40 V
